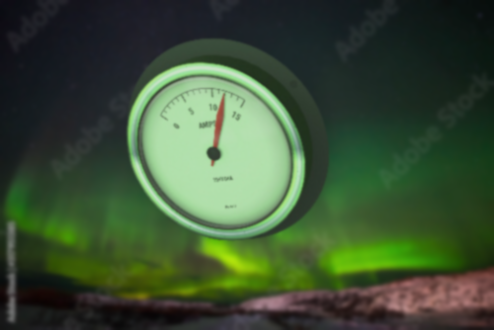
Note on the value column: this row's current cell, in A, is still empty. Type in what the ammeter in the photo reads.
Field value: 12 A
